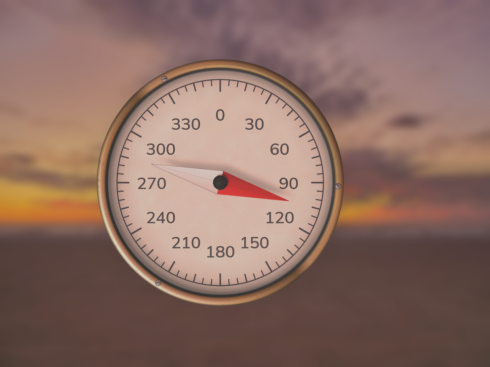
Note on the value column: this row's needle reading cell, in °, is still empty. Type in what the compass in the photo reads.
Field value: 105 °
